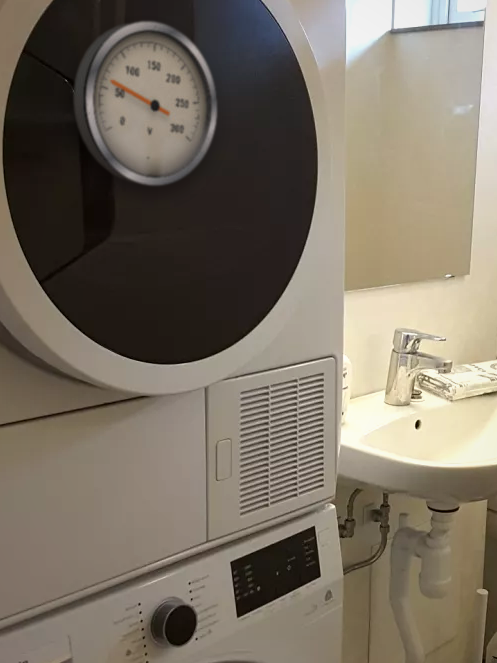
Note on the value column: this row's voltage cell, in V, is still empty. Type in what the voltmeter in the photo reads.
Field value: 60 V
